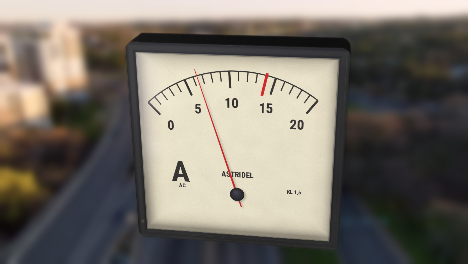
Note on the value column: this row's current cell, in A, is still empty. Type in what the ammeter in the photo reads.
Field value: 6.5 A
